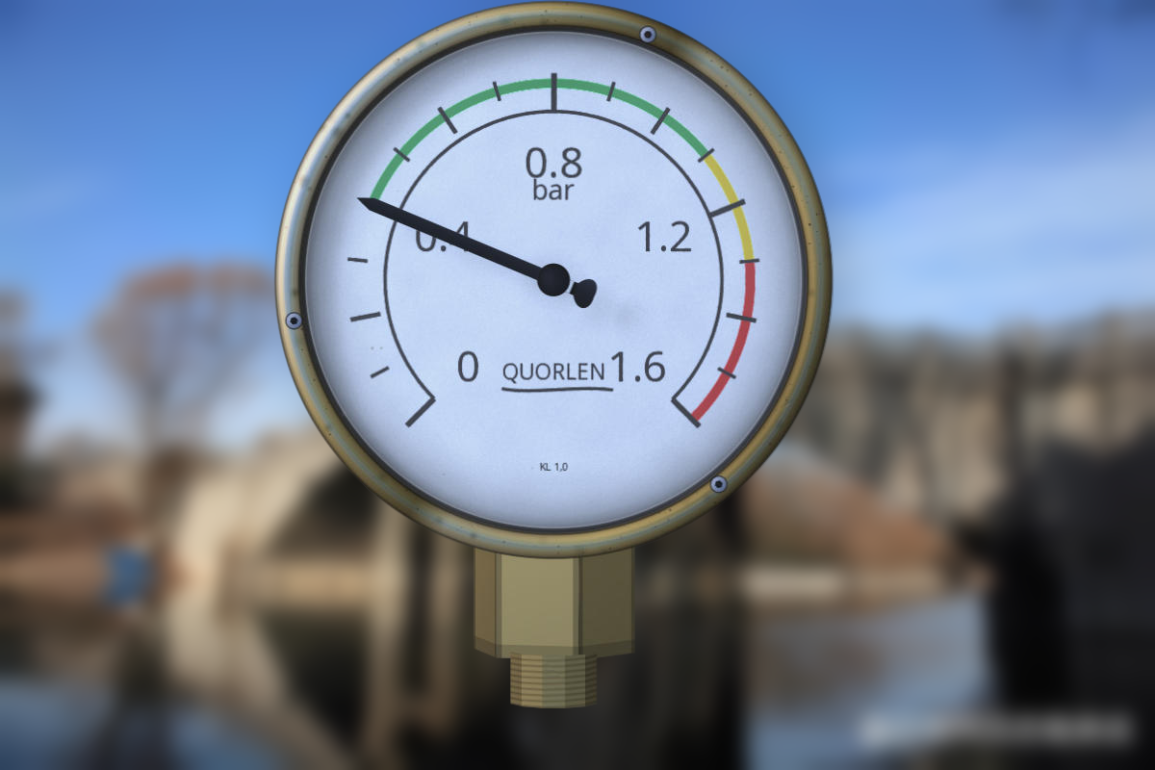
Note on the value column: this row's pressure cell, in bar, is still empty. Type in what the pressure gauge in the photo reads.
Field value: 0.4 bar
